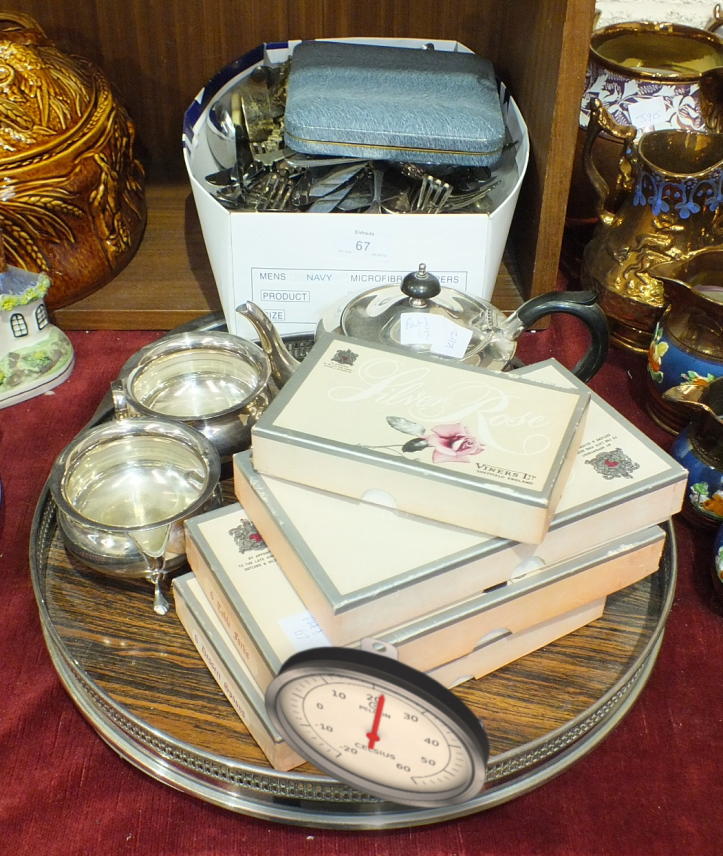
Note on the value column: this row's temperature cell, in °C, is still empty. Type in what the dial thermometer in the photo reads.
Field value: 22 °C
